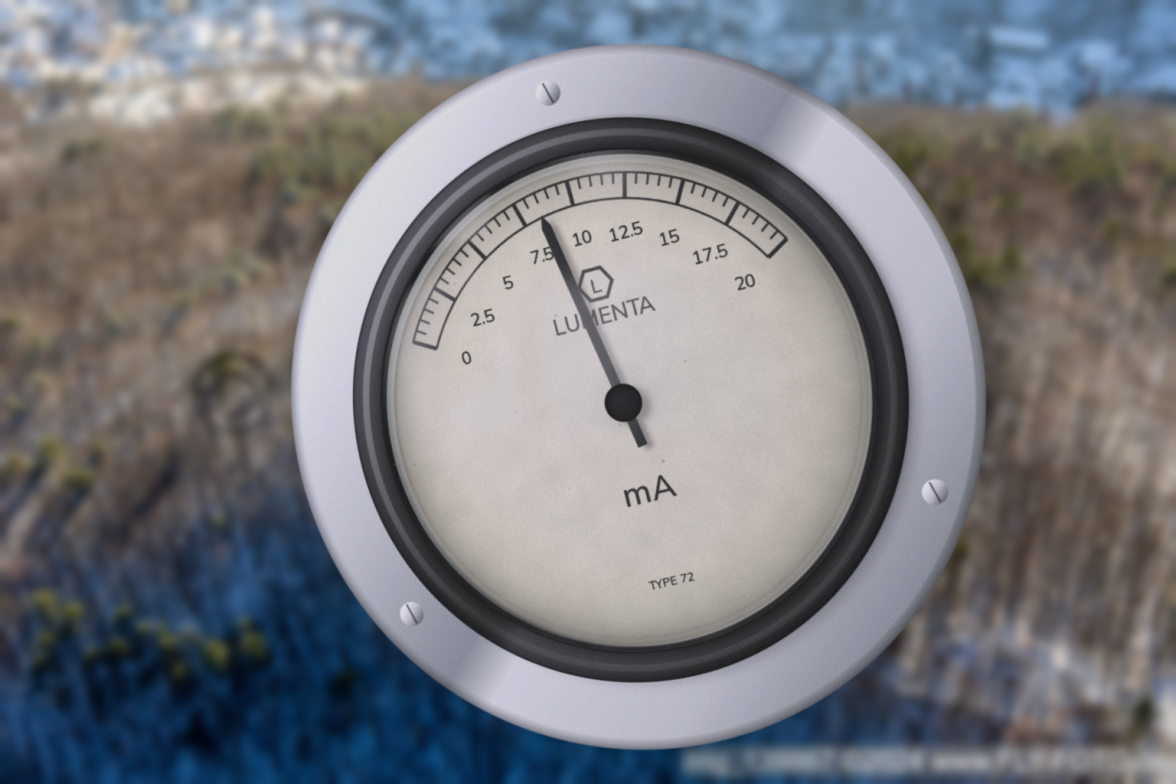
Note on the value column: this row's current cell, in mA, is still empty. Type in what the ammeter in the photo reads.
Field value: 8.5 mA
